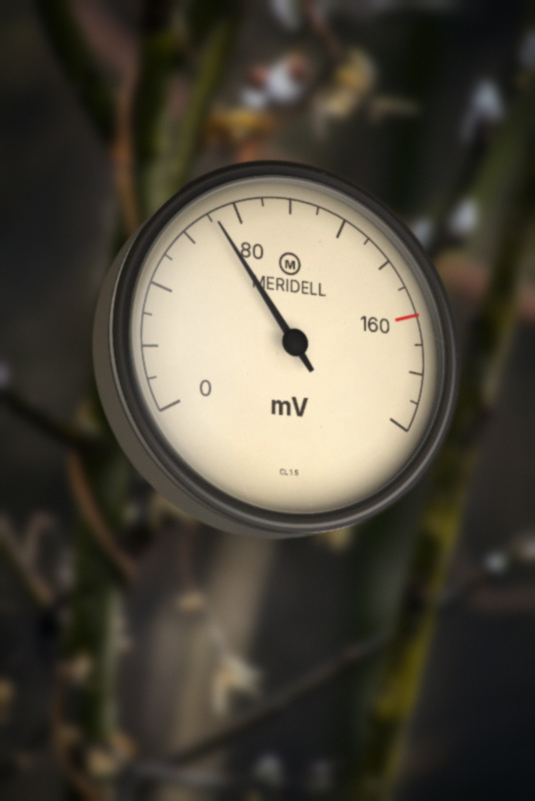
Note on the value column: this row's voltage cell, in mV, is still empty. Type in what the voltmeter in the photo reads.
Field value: 70 mV
